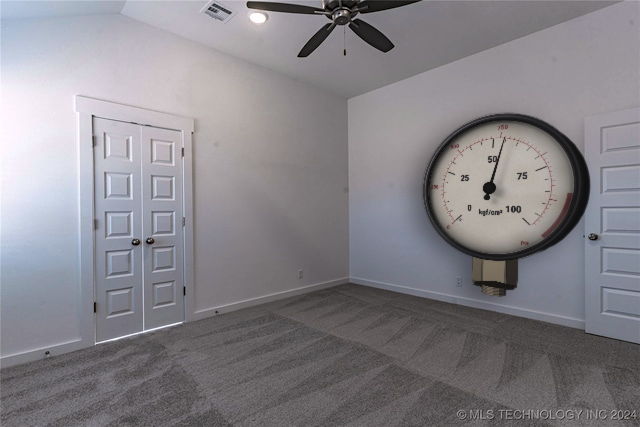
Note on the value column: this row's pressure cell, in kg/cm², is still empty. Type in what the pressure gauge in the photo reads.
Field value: 55 kg/cm²
